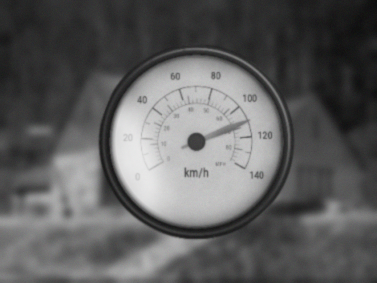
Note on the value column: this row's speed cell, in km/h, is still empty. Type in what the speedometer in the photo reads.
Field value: 110 km/h
